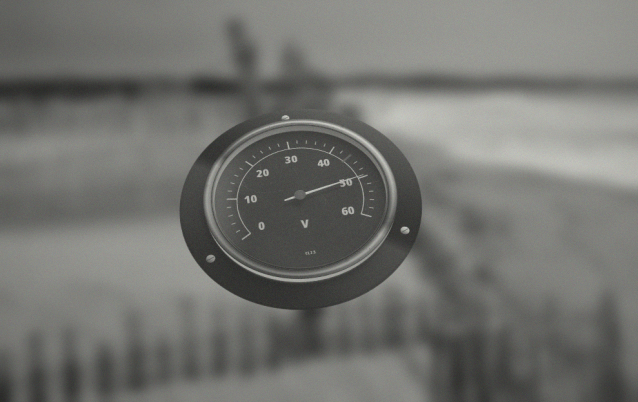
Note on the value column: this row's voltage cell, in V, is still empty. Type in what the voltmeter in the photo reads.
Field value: 50 V
